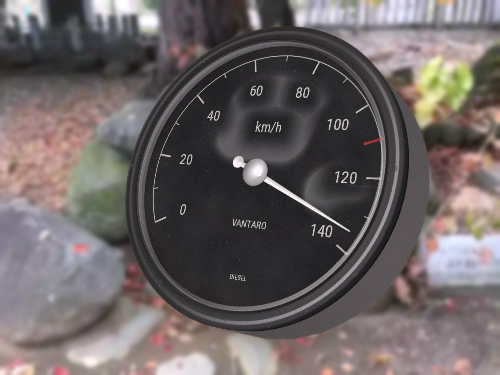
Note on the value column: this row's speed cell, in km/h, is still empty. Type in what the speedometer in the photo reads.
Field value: 135 km/h
